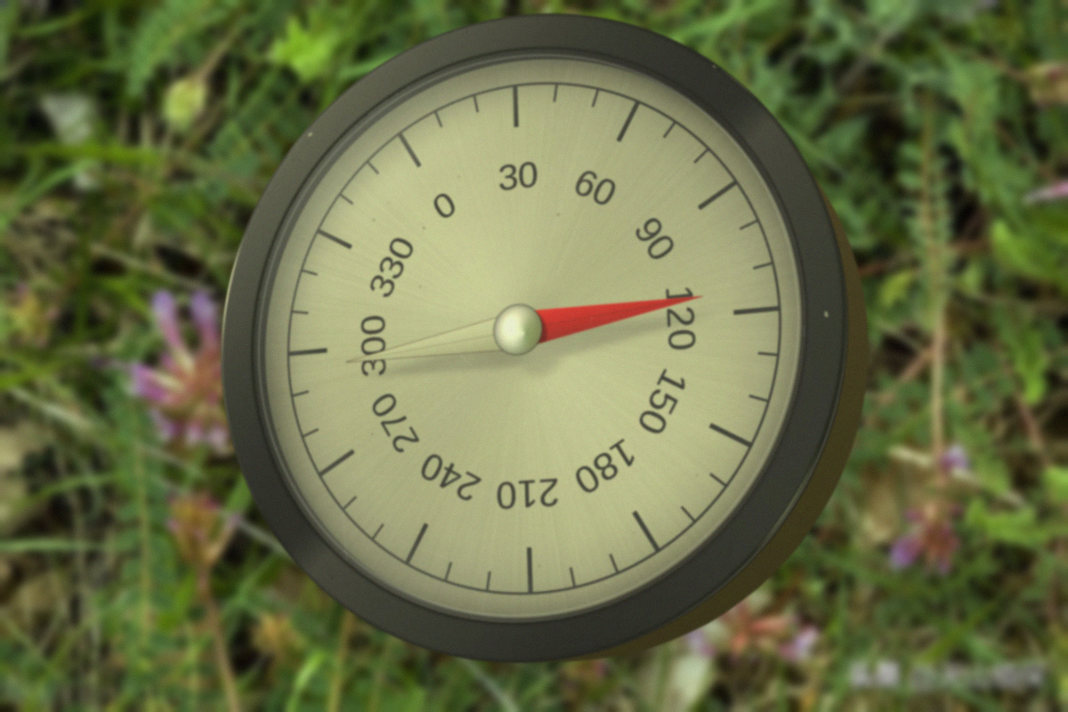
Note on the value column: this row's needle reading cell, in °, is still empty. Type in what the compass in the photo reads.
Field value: 115 °
